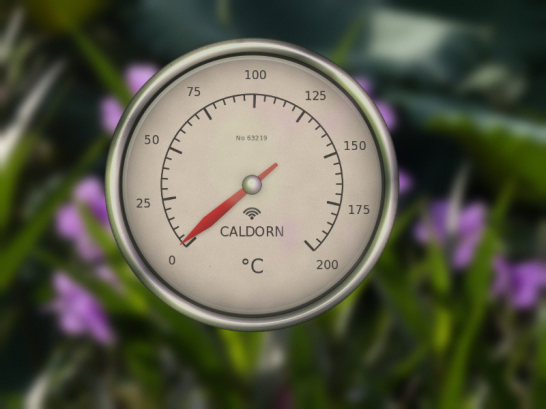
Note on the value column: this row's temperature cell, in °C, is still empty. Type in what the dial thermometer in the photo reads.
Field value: 2.5 °C
